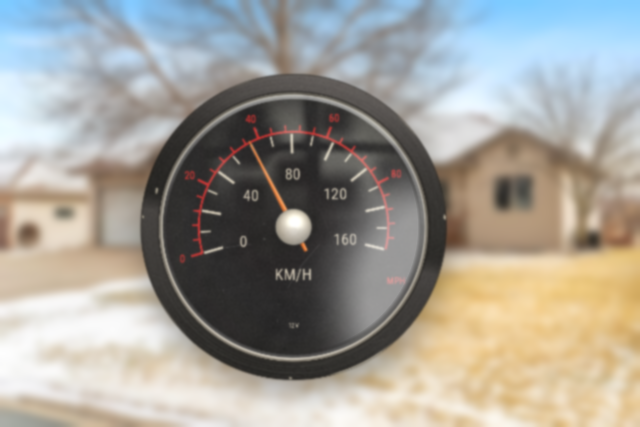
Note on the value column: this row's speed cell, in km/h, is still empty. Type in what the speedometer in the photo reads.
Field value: 60 km/h
